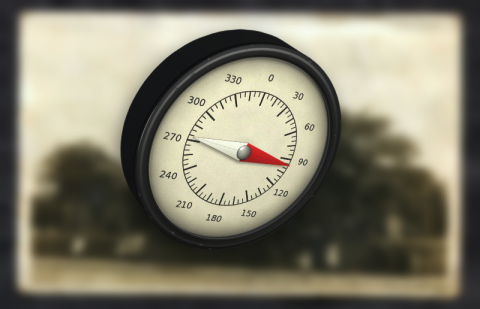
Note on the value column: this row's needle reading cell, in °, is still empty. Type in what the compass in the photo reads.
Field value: 95 °
